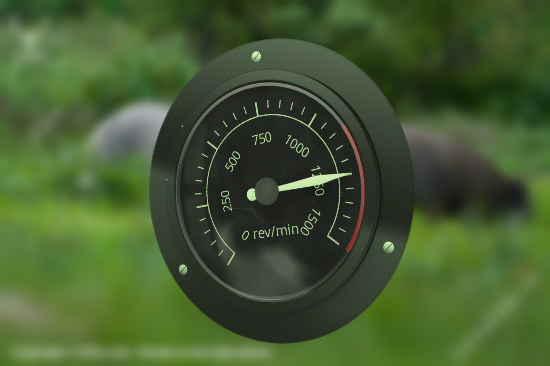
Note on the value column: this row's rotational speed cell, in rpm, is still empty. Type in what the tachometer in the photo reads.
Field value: 1250 rpm
